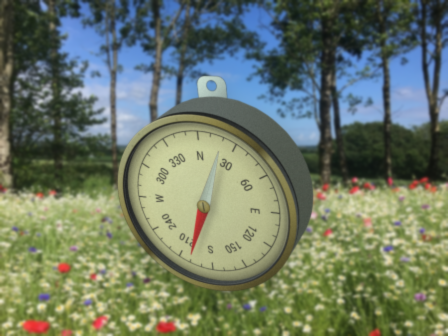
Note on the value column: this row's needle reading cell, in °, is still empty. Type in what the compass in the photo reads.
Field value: 200 °
